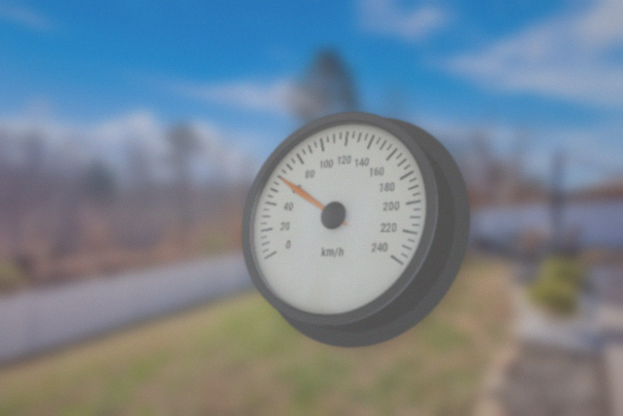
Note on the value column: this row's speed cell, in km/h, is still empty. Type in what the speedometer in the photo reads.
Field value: 60 km/h
